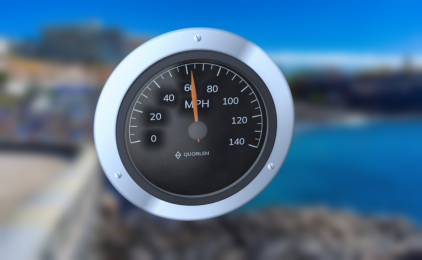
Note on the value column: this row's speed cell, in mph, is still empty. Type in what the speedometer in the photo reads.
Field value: 62.5 mph
